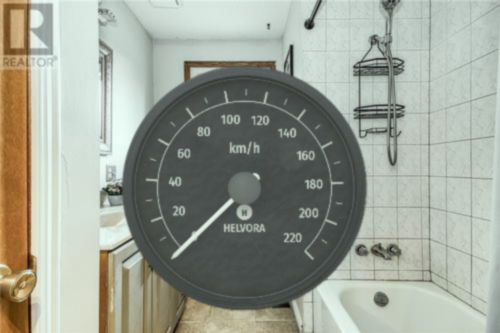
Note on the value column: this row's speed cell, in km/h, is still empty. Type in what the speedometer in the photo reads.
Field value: 0 km/h
